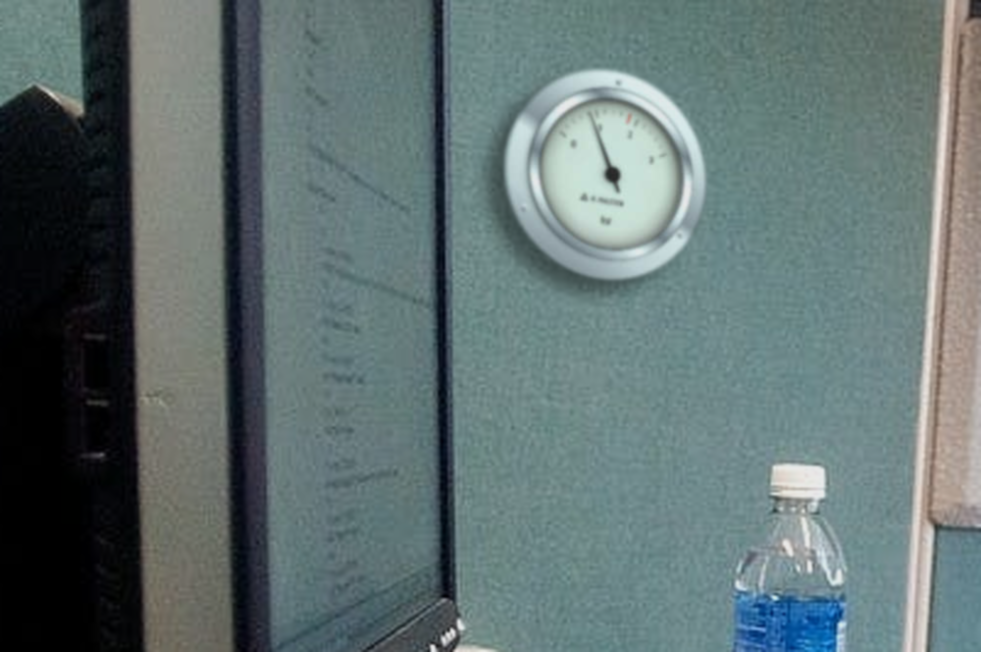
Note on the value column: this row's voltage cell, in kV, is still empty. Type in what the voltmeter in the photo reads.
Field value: 0.8 kV
